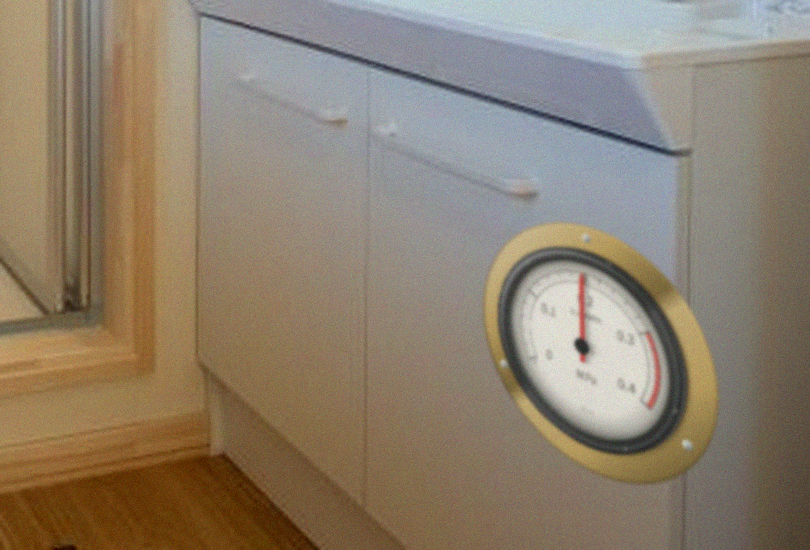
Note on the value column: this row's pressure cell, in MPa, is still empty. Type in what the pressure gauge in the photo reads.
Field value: 0.2 MPa
